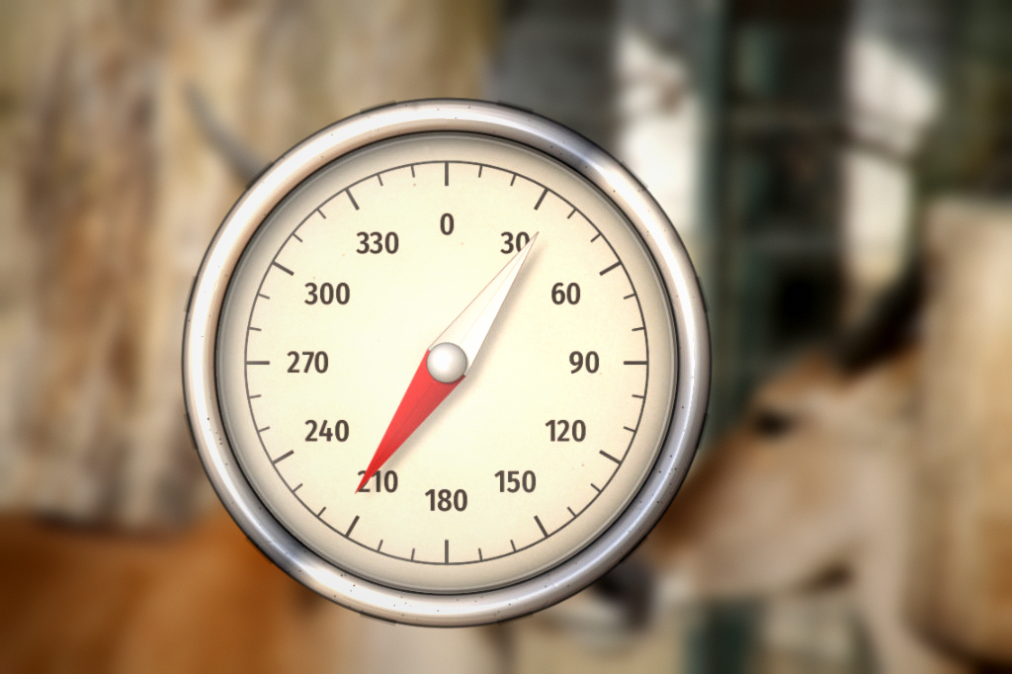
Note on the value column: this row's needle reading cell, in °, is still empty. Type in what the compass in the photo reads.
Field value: 215 °
